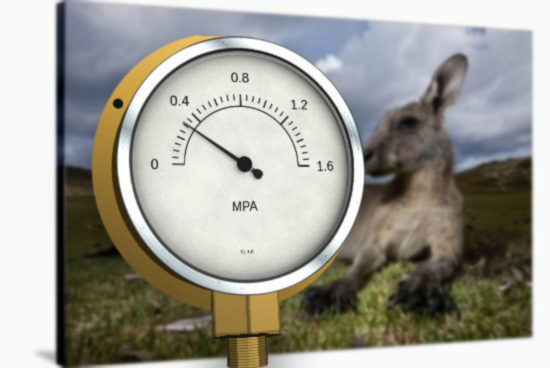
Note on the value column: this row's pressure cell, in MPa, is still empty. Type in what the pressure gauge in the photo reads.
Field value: 0.3 MPa
